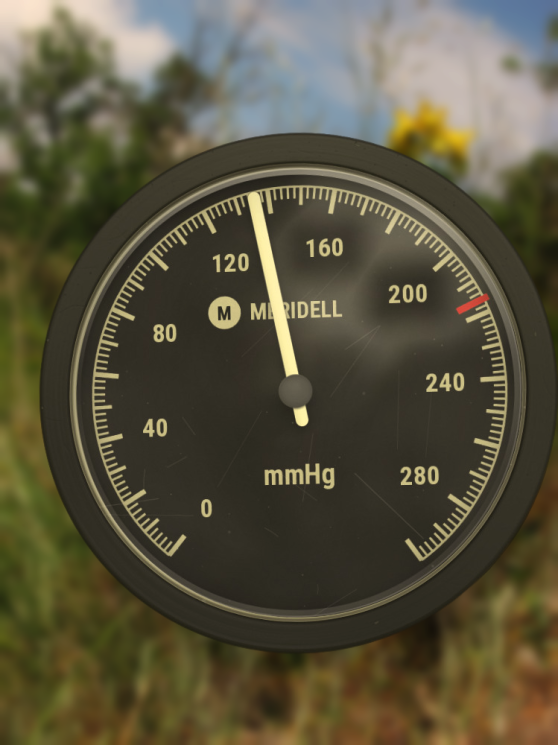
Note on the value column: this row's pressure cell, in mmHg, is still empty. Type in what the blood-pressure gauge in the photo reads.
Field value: 136 mmHg
